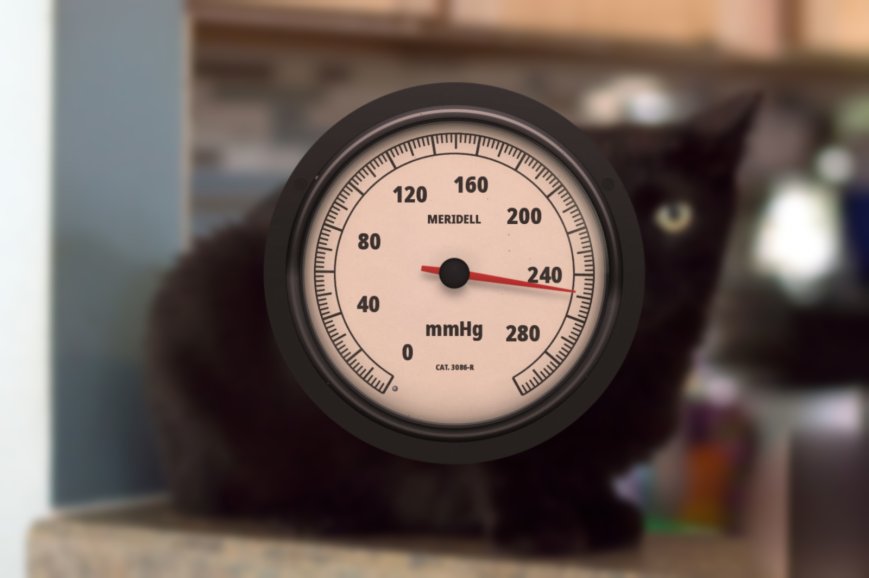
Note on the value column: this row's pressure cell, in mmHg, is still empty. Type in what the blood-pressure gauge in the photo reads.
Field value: 248 mmHg
